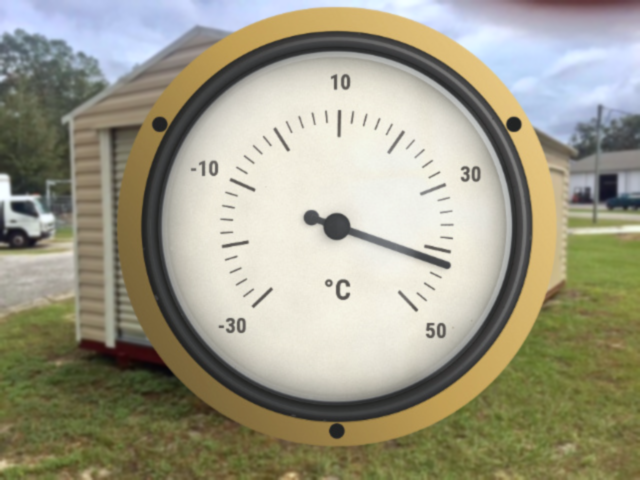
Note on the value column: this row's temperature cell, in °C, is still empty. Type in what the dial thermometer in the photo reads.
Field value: 42 °C
